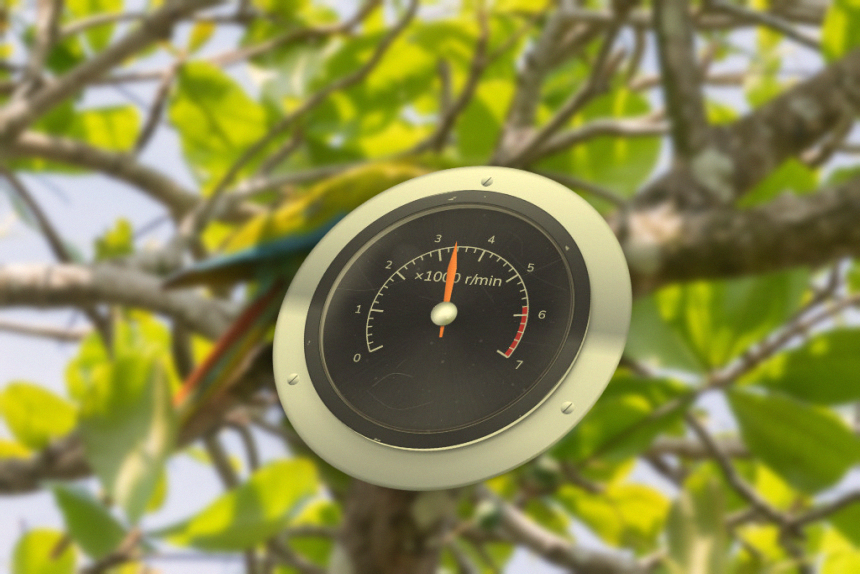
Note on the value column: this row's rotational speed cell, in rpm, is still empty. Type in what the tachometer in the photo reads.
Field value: 3400 rpm
